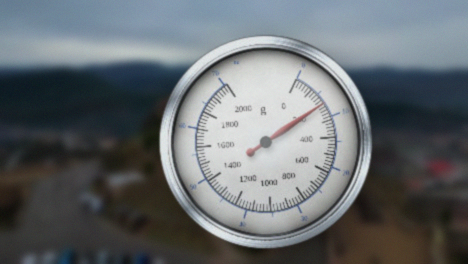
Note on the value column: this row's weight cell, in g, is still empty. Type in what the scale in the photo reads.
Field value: 200 g
